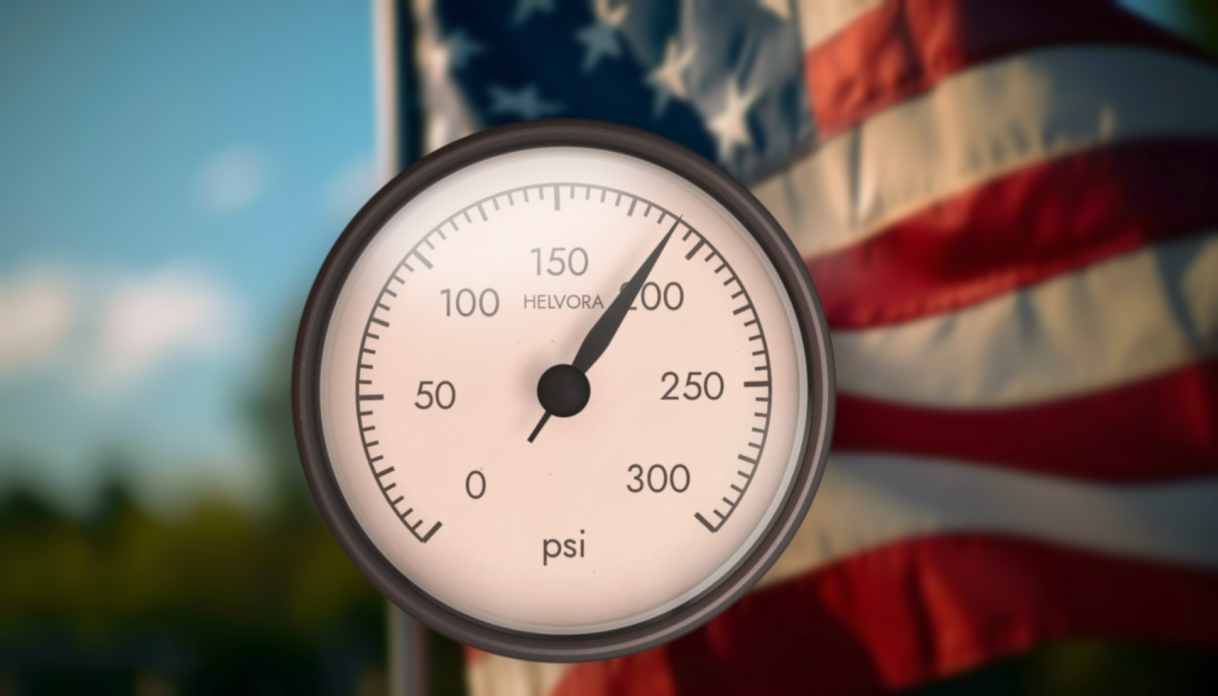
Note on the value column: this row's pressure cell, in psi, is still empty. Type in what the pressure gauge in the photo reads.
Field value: 190 psi
